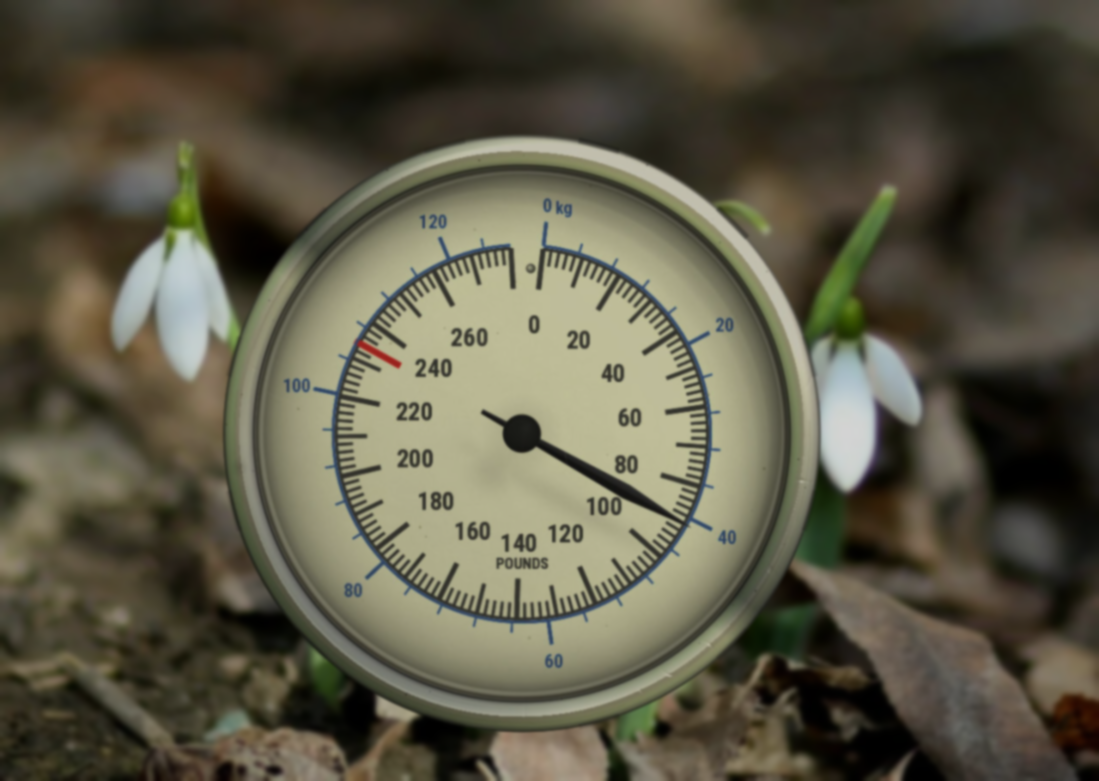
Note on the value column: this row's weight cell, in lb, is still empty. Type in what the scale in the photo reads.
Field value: 90 lb
